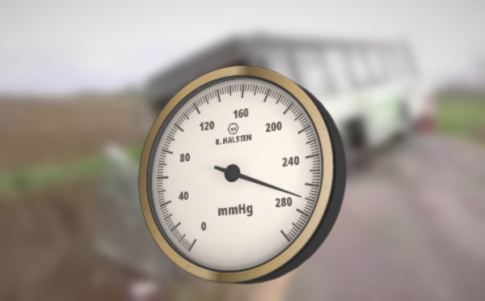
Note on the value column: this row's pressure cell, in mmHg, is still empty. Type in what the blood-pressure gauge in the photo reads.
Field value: 270 mmHg
